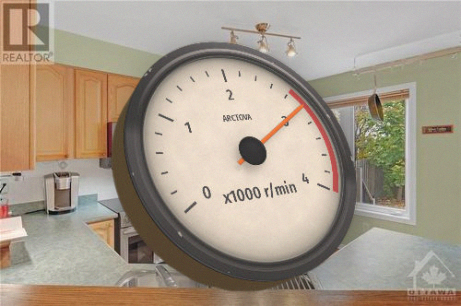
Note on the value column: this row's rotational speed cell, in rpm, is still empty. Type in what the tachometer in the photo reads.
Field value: 3000 rpm
